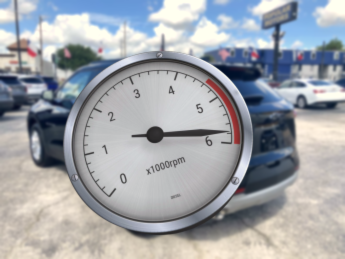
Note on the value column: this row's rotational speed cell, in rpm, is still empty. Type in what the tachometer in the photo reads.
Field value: 5800 rpm
